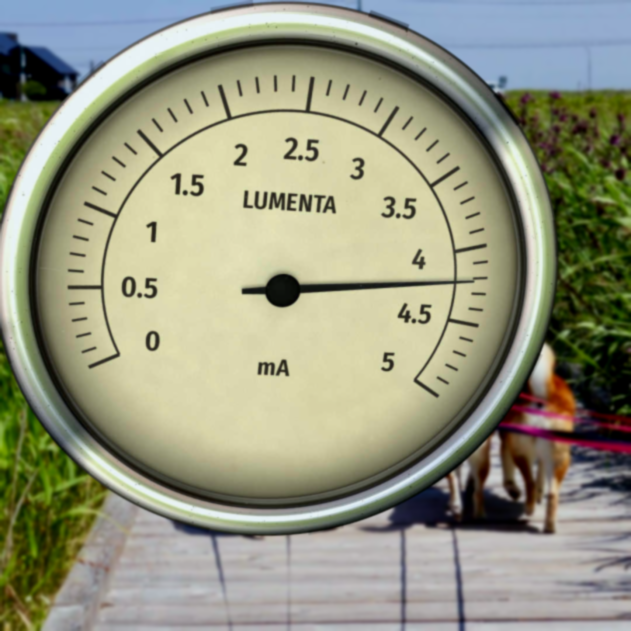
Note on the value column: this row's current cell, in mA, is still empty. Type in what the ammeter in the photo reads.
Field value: 4.2 mA
